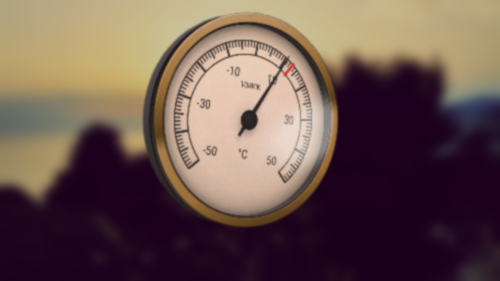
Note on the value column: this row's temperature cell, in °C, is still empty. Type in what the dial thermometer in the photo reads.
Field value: 10 °C
